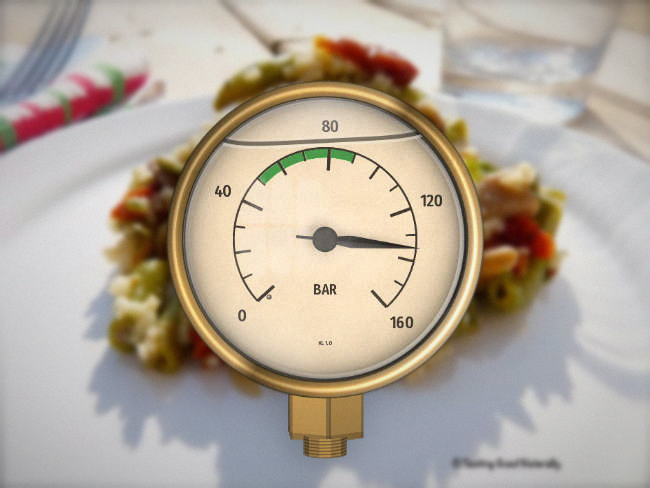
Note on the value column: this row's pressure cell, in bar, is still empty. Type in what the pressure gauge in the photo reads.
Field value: 135 bar
